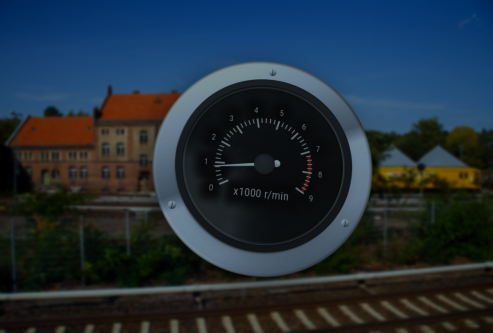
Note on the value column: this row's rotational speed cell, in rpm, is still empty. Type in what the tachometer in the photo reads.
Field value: 800 rpm
